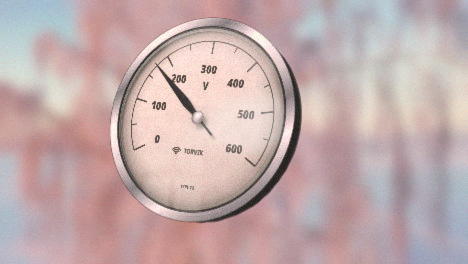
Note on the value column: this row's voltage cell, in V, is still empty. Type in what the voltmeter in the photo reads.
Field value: 175 V
